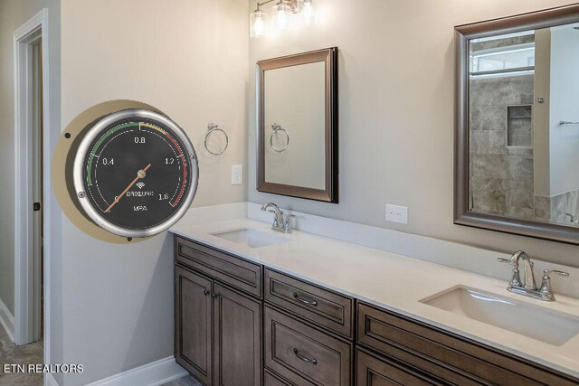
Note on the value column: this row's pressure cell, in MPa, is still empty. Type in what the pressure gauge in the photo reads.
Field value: 0 MPa
